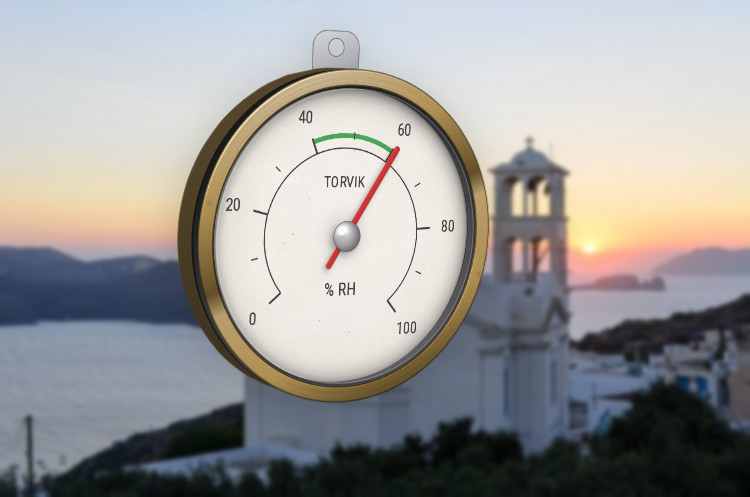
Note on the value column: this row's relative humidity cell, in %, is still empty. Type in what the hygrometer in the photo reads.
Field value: 60 %
